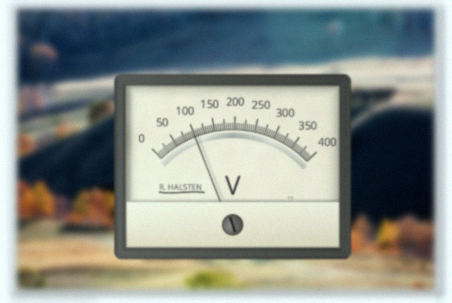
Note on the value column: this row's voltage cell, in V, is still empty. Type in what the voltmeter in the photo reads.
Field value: 100 V
